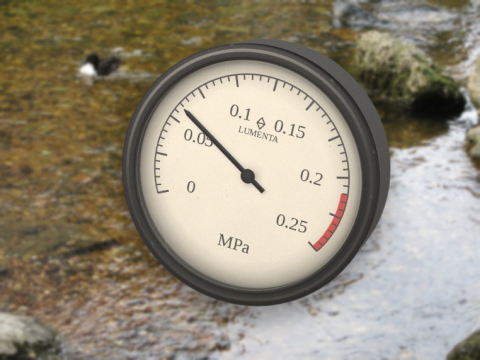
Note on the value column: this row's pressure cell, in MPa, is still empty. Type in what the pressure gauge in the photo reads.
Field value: 0.06 MPa
